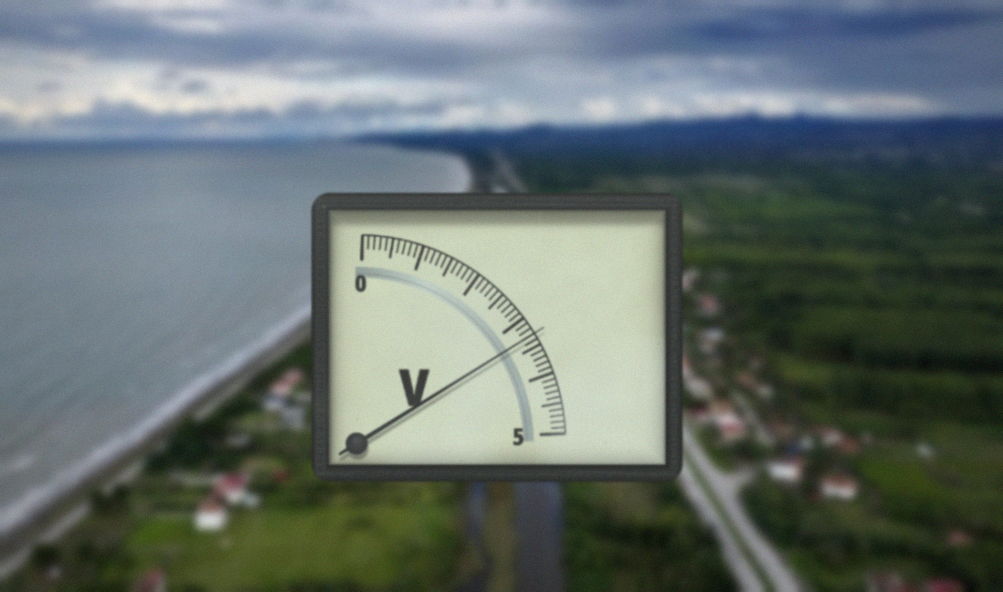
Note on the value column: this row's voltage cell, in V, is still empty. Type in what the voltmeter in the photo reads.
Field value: 3.3 V
